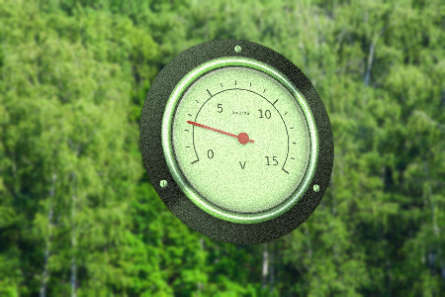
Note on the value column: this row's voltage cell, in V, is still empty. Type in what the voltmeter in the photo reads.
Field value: 2.5 V
